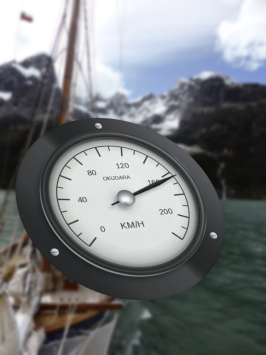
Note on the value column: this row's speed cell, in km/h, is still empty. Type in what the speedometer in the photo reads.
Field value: 165 km/h
